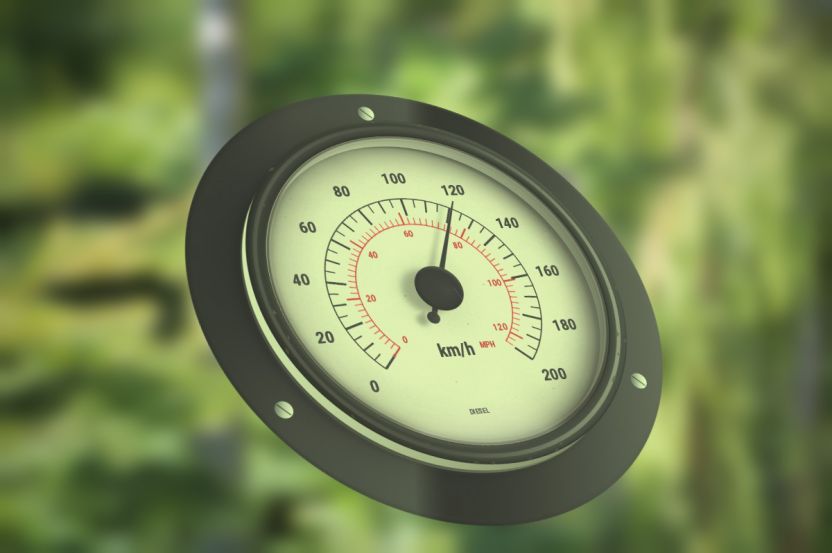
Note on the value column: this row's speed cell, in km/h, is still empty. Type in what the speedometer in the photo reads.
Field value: 120 km/h
